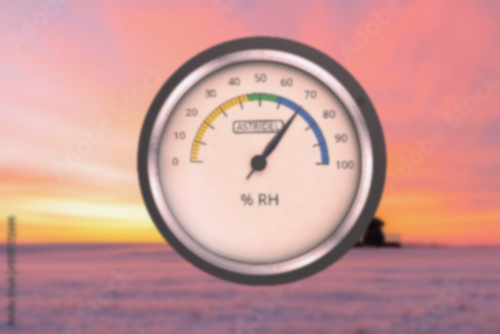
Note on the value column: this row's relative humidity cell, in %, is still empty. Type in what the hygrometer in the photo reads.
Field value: 70 %
